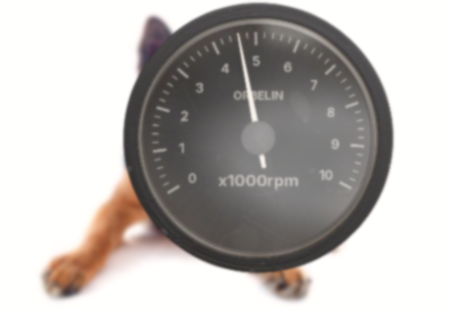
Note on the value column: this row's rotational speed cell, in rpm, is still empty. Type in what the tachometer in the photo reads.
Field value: 4600 rpm
